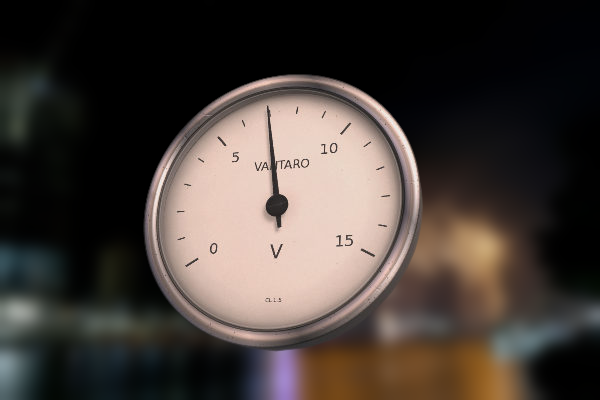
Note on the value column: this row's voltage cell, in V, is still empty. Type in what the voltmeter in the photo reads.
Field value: 7 V
